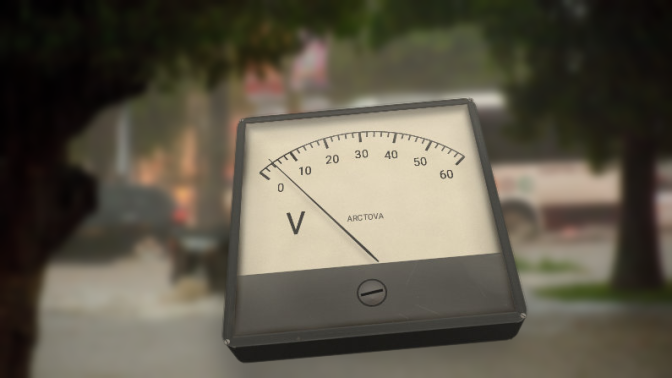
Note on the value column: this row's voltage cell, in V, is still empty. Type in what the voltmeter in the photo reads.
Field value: 4 V
